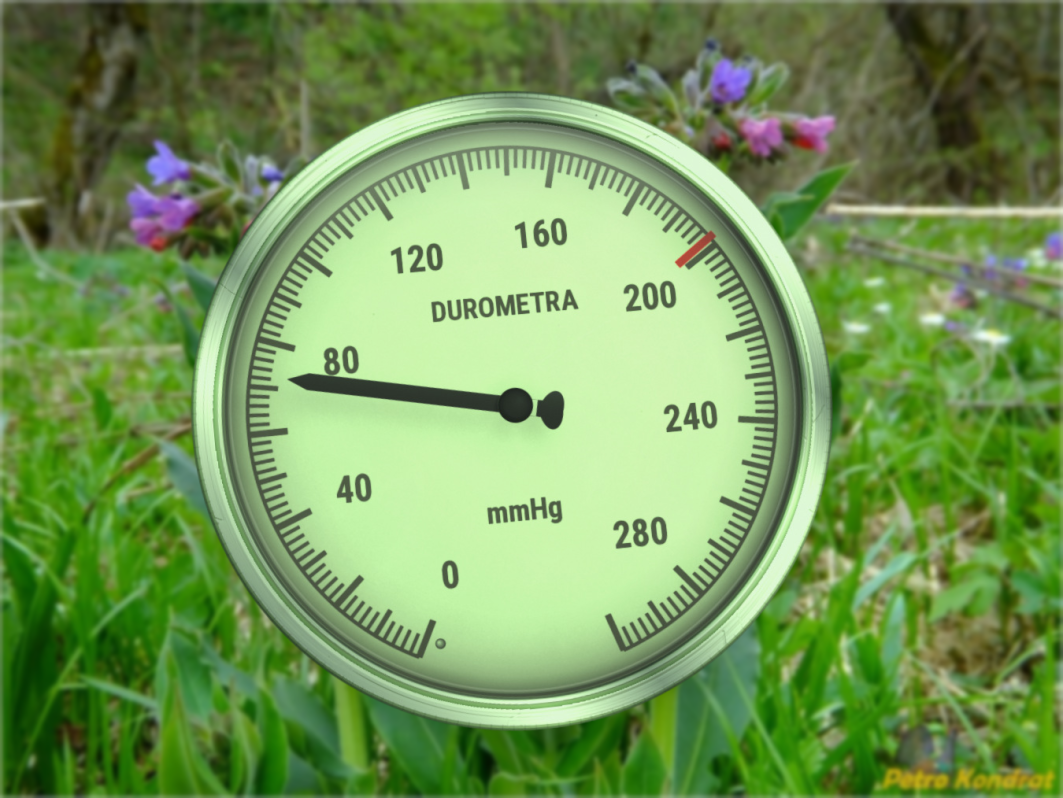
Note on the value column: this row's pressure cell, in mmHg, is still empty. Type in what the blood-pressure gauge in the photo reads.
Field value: 72 mmHg
